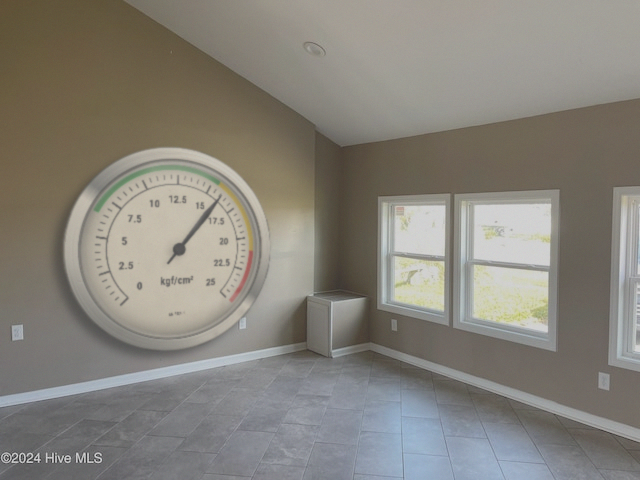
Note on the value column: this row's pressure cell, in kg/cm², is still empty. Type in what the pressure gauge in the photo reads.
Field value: 16 kg/cm²
